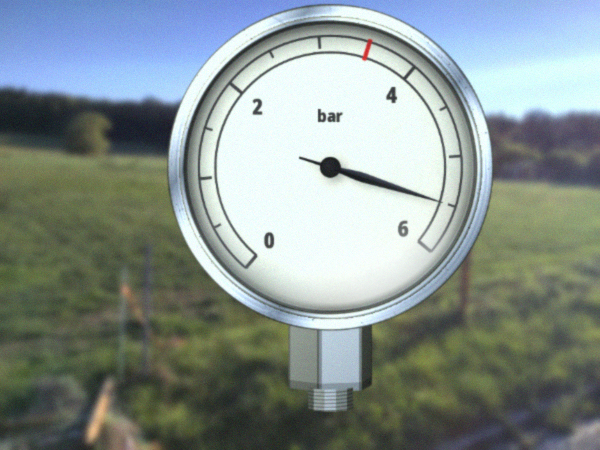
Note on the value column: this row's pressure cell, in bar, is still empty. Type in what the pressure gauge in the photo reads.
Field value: 5.5 bar
